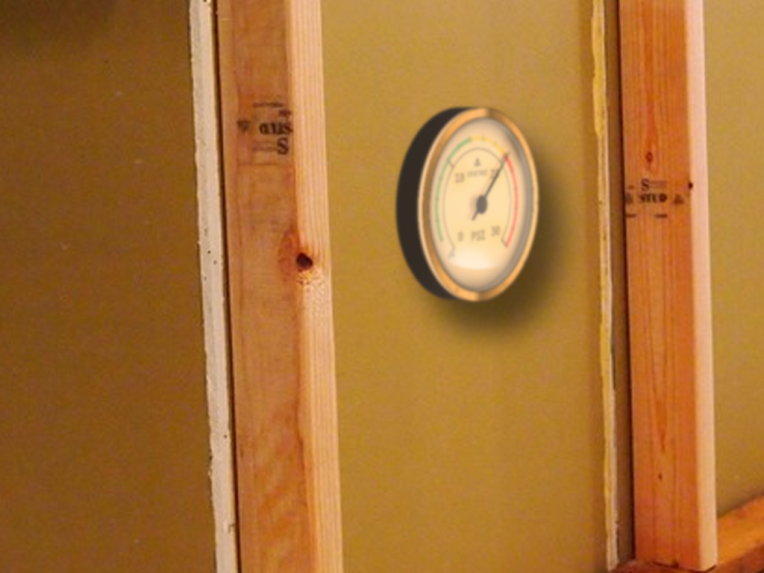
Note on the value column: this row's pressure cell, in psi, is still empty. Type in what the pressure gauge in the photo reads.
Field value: 20 psi
